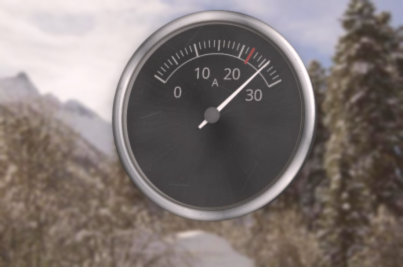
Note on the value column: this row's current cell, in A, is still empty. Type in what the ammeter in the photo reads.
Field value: 26 A
